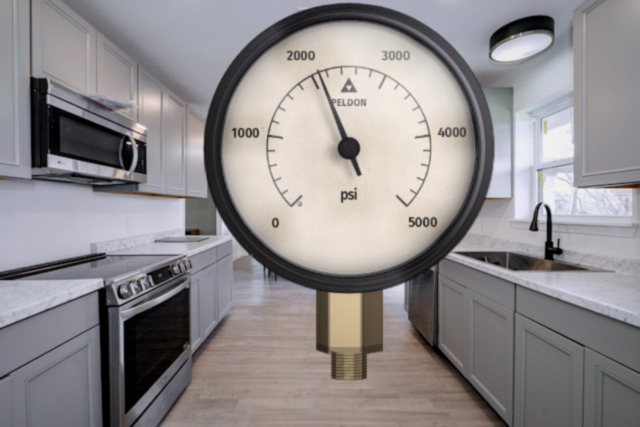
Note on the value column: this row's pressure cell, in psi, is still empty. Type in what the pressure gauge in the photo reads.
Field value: 2100 psi
